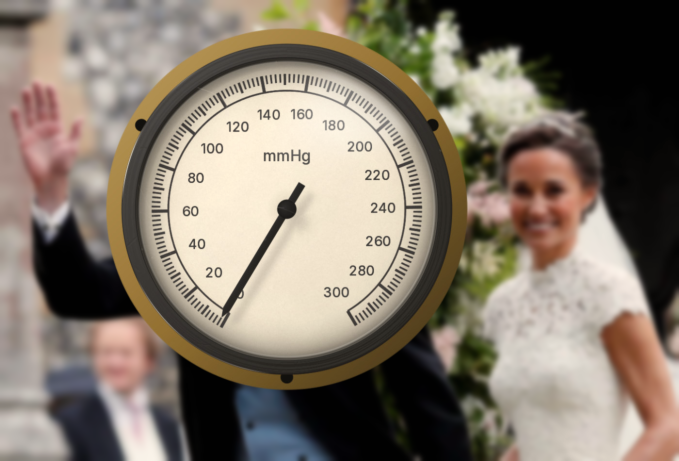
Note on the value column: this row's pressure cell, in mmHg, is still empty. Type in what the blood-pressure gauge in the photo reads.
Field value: 2 mmHg
